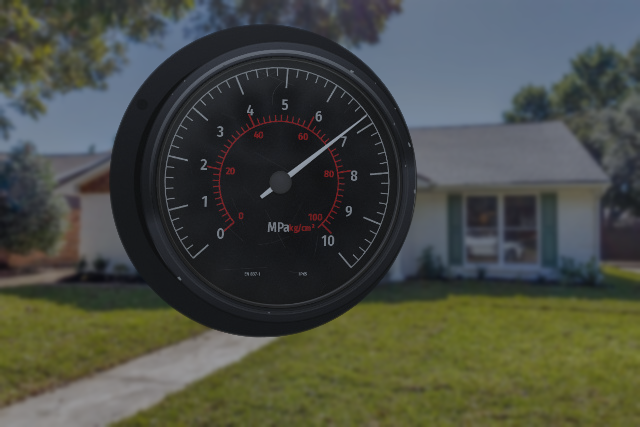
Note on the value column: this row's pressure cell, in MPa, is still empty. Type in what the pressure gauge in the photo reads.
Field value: 6.8 MPa
